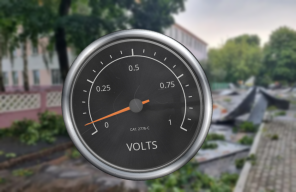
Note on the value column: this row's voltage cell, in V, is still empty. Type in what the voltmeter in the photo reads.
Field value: 0.05 V
